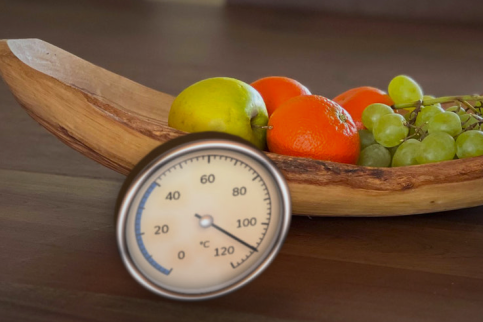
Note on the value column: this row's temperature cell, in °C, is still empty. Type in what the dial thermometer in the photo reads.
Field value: 110 °C
